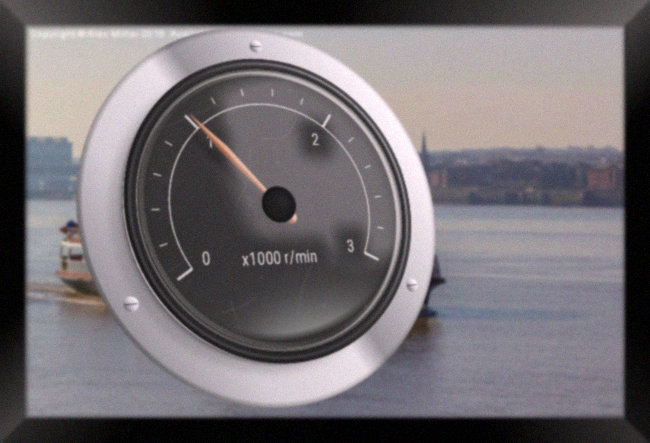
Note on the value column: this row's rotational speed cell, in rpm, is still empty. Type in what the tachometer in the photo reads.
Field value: 1000 rpm
